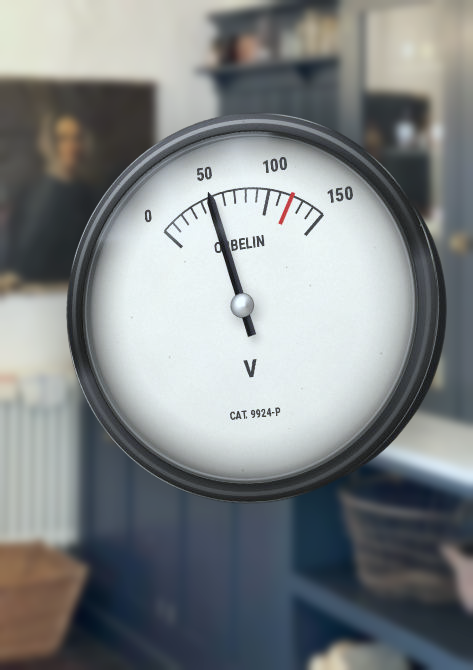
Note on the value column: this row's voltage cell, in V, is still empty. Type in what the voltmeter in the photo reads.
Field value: 50 V
